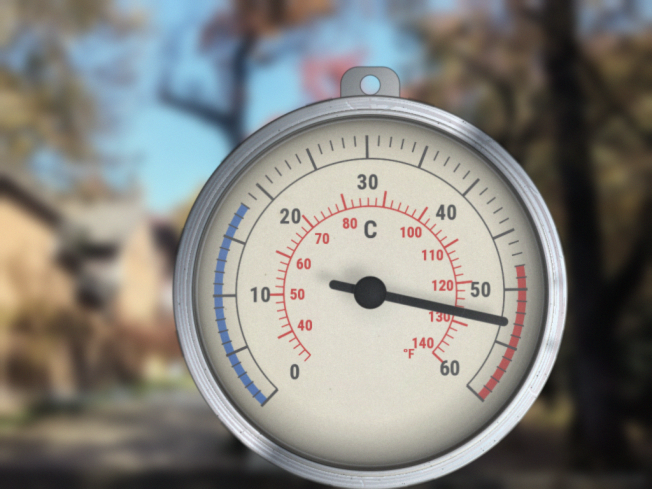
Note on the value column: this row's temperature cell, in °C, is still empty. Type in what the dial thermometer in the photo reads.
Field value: 53 °C
